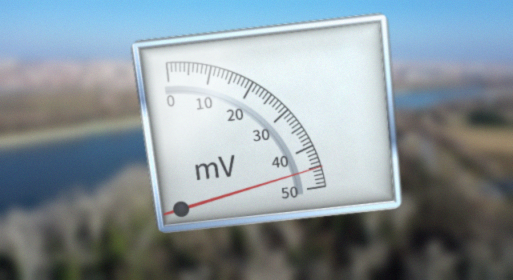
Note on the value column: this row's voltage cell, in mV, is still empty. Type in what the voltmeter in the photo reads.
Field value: 45 mV
